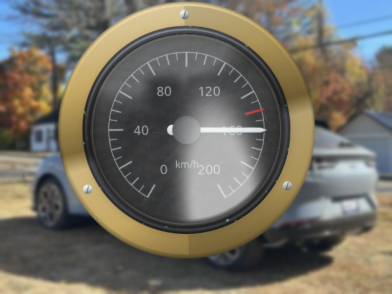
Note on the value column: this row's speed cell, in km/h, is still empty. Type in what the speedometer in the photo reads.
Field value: 160 km/h
